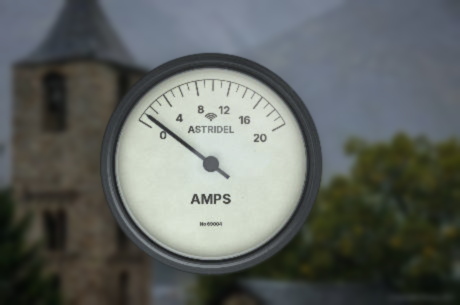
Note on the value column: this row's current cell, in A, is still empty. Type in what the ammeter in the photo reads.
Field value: 1 A
